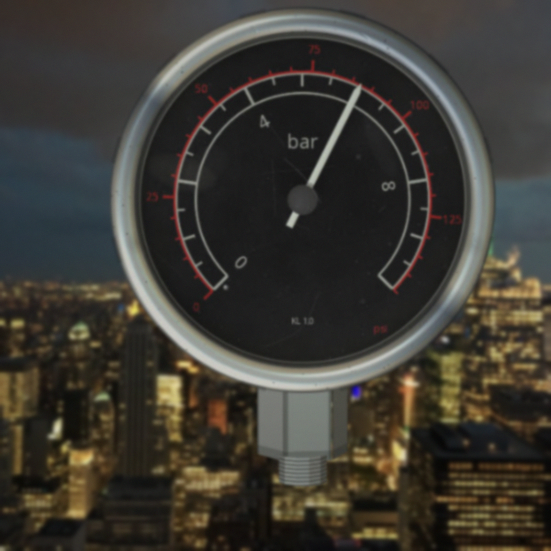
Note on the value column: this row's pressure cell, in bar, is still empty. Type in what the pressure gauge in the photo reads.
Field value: 6 bar
